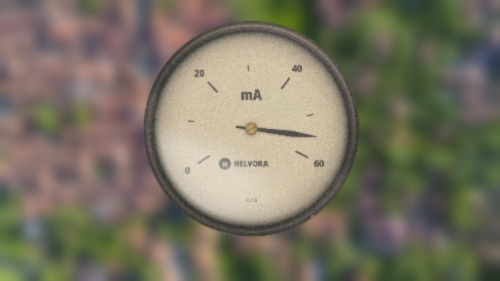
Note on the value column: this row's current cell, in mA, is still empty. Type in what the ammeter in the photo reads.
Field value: 55 mA
